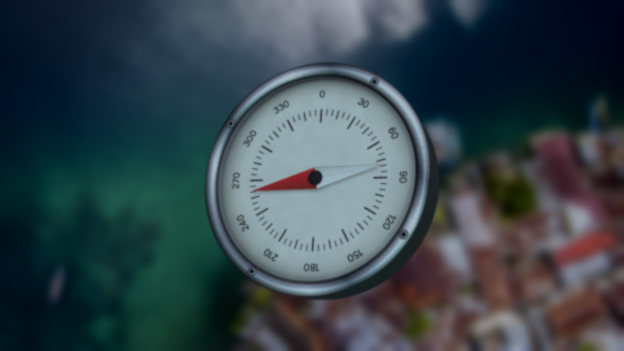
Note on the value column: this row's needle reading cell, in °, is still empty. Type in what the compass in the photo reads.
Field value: 260 °
